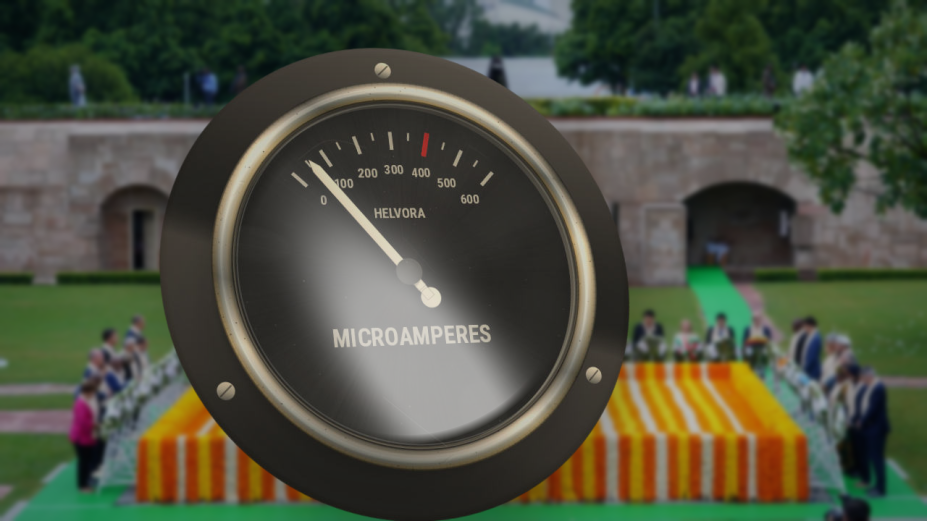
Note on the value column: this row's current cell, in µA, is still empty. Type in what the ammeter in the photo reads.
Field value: 50 µA
